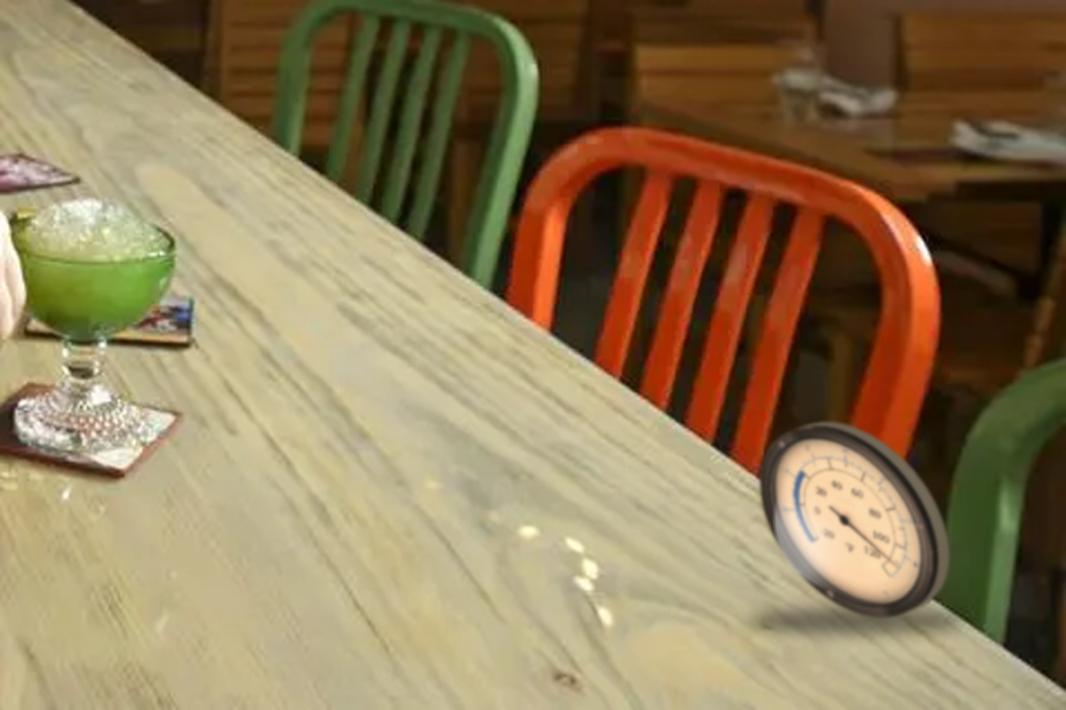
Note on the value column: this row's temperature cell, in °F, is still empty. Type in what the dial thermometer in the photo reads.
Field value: 110 °F
